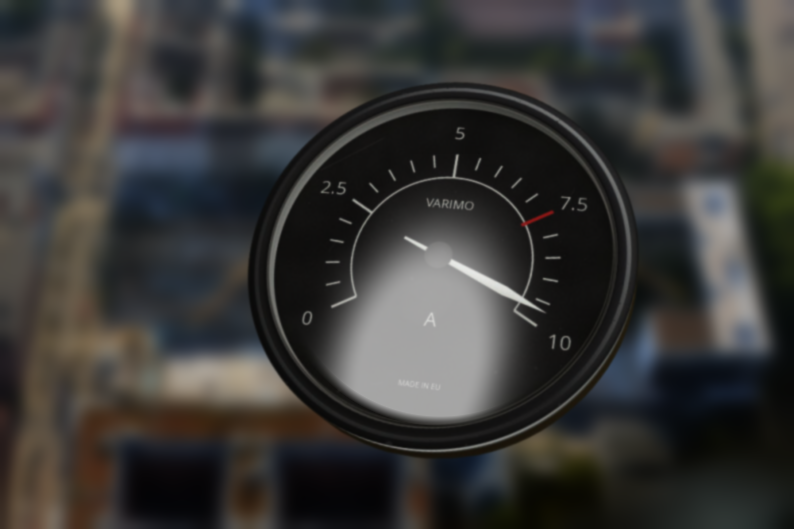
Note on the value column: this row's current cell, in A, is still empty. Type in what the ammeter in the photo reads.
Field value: 9.75 A
